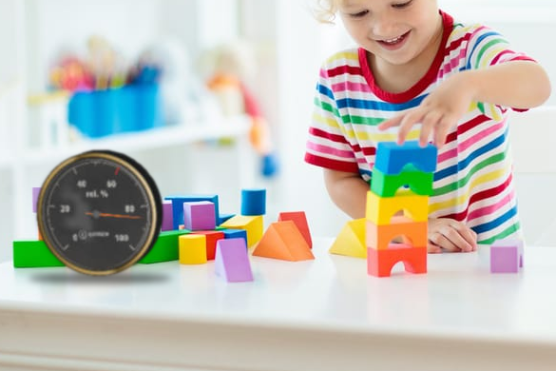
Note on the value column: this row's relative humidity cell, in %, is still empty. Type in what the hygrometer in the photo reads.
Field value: 85 %
